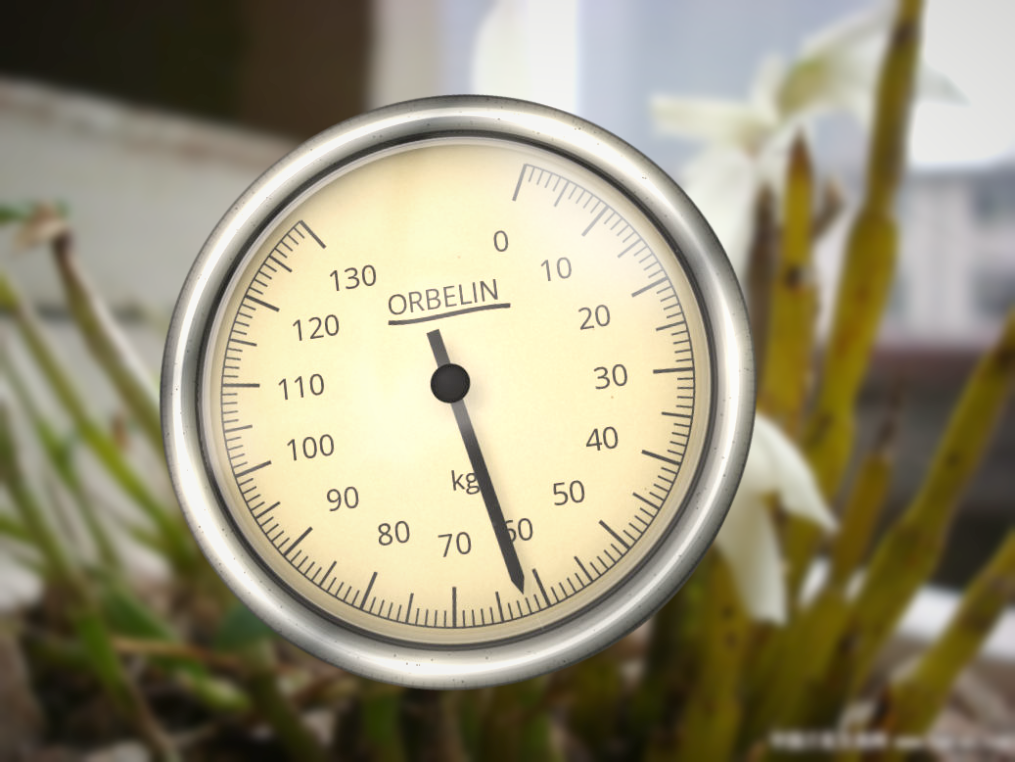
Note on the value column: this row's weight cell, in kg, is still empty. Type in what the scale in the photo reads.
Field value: 62 kg
